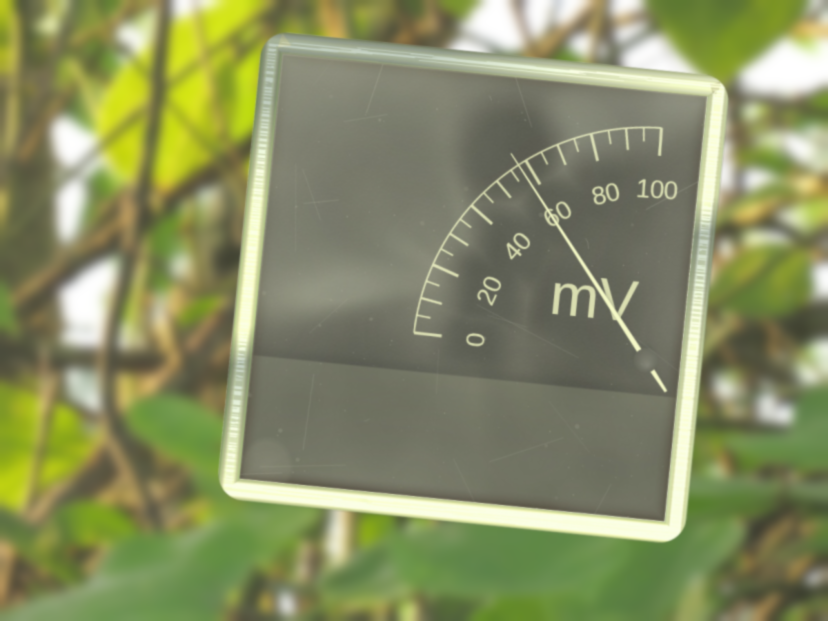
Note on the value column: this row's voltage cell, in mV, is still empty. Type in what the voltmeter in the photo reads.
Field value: 57.5 mV
